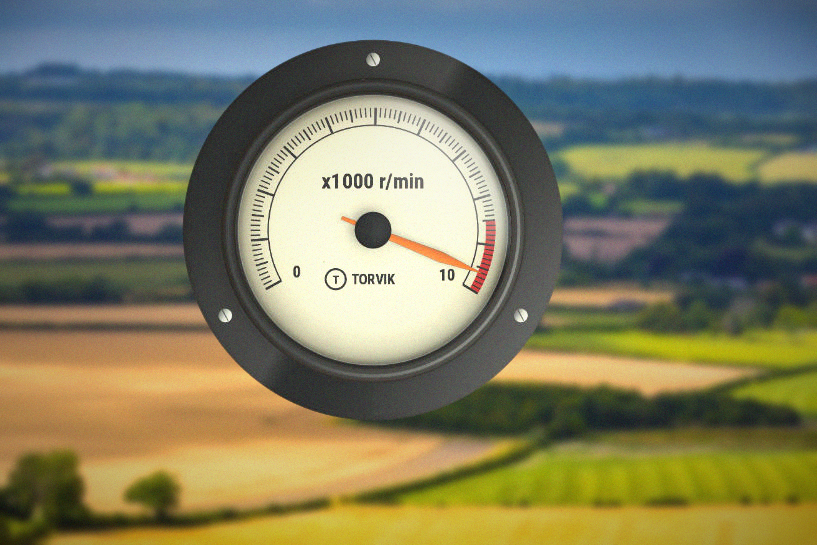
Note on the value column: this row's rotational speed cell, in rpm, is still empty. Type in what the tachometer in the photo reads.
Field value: 9600 rpm
